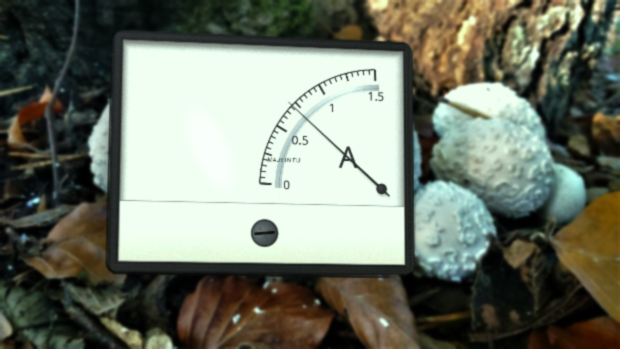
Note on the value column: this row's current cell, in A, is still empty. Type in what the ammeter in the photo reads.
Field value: 0.7 A
